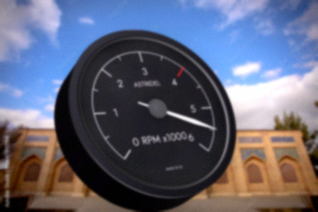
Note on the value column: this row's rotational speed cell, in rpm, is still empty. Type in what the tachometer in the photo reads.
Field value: 5500 rpm
